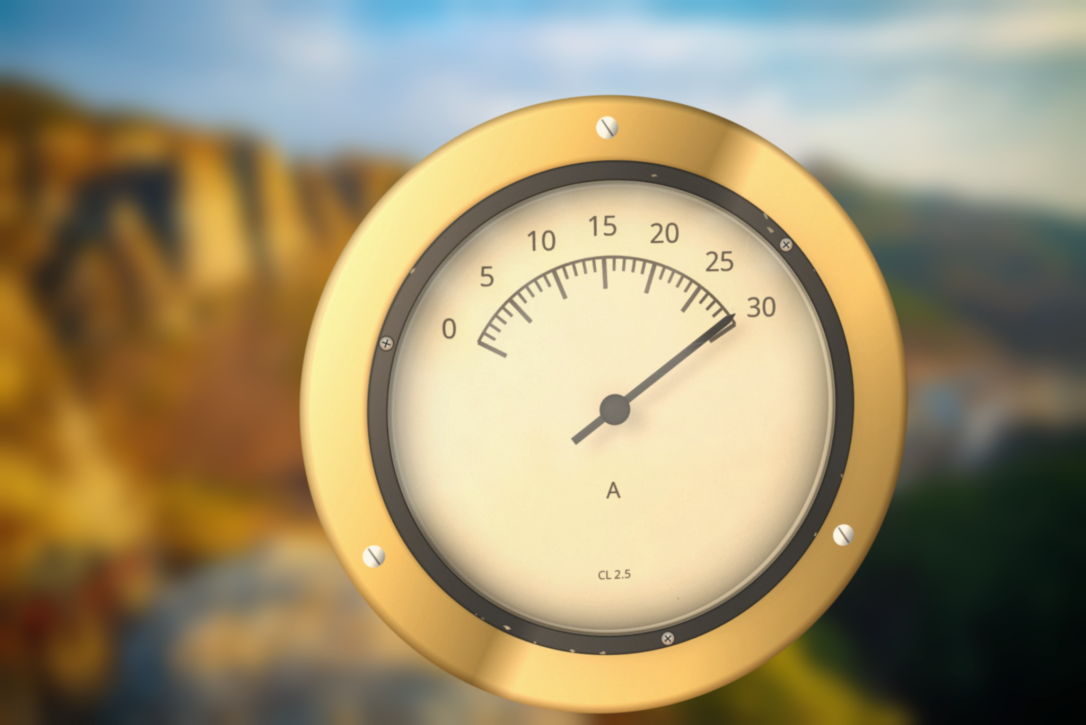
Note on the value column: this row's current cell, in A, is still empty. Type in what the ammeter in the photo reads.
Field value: 29 A
